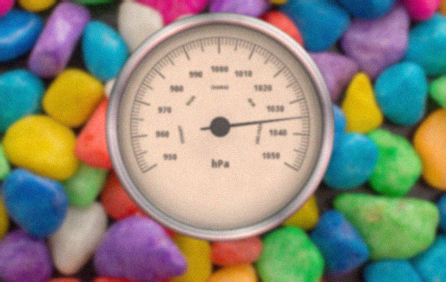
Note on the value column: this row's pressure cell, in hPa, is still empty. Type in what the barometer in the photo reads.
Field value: 1035 hPa
